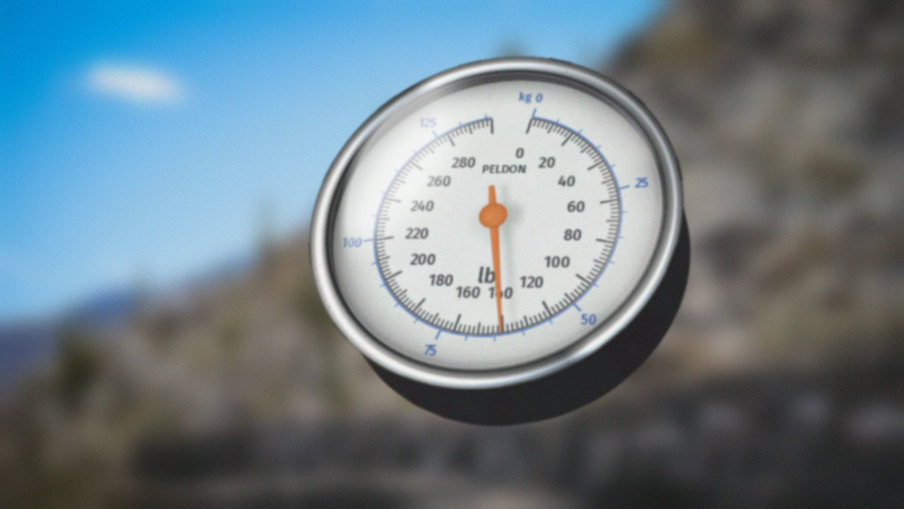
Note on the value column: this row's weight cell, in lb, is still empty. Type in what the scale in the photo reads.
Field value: 140 lb
